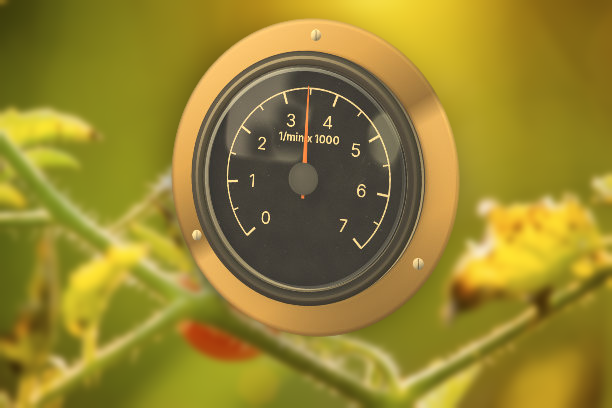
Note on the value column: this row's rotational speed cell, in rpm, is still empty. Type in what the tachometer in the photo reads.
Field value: 3500 rpm
